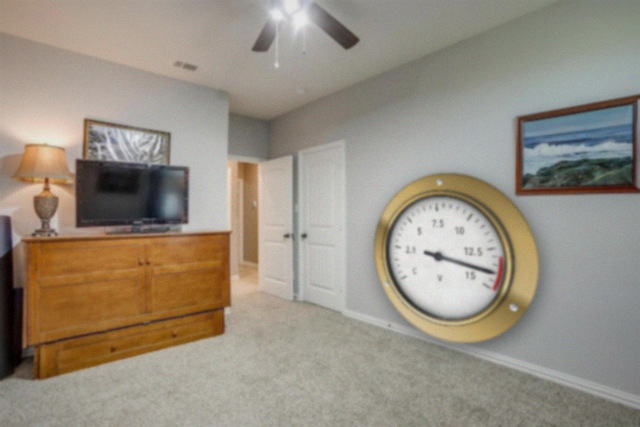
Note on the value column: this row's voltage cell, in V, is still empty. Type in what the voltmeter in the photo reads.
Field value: 14 V
